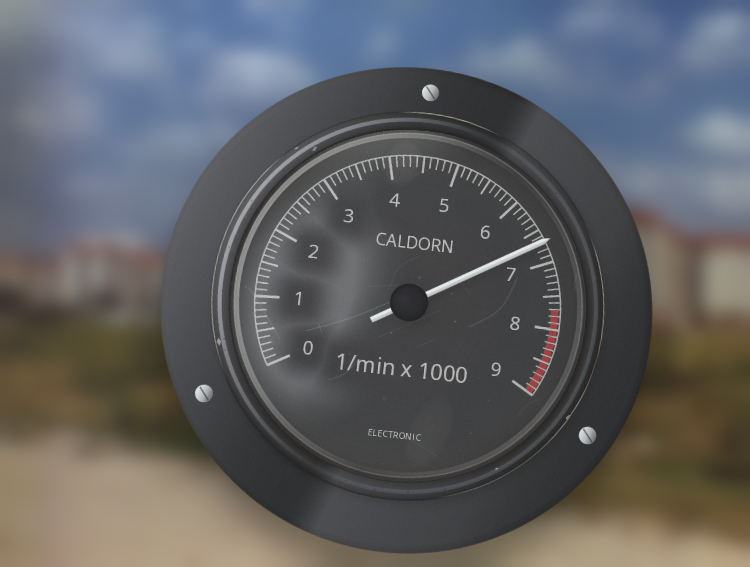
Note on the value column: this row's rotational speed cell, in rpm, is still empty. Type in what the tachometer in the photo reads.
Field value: 6700 rpm
